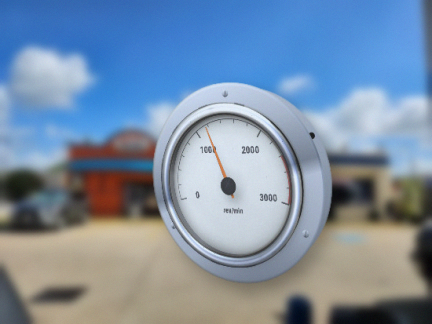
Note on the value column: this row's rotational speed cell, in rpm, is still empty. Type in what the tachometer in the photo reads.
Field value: 1200 rpm
